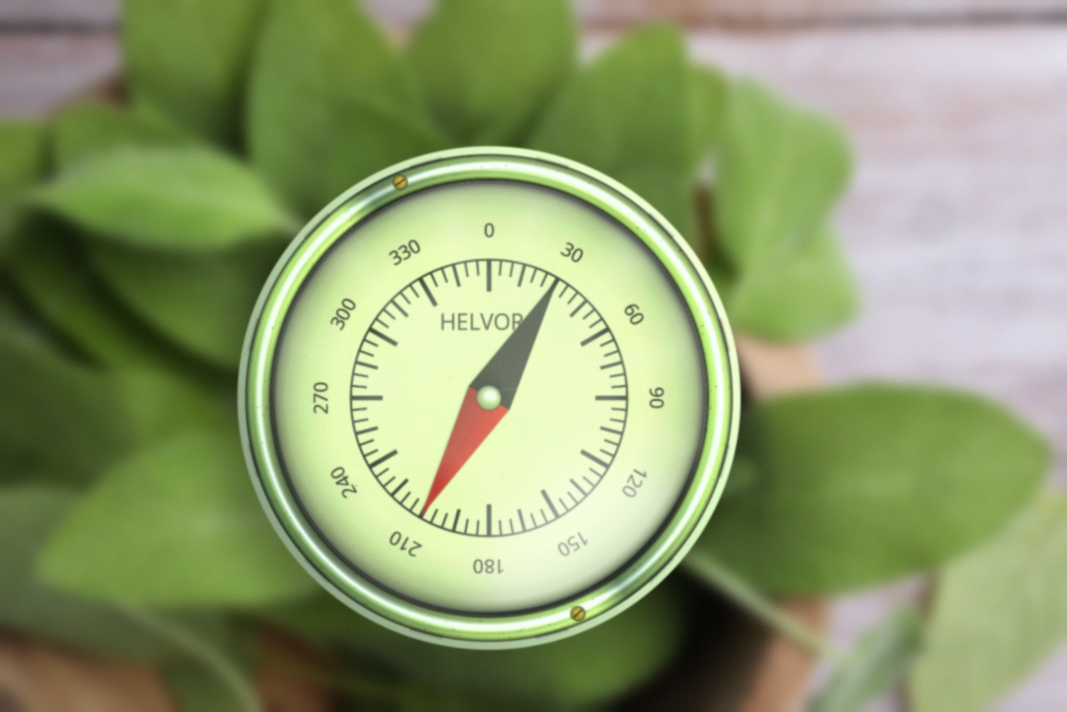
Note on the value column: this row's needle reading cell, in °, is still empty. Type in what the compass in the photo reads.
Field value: 210 °
